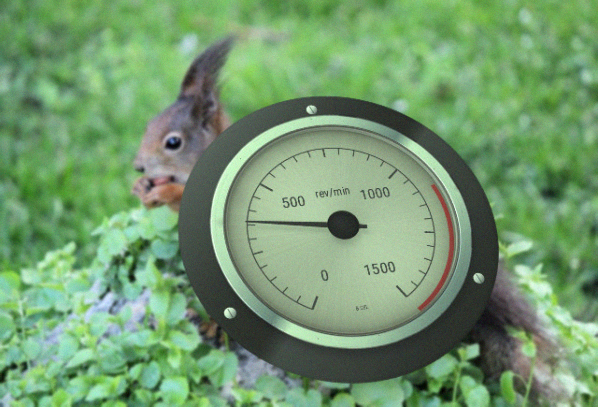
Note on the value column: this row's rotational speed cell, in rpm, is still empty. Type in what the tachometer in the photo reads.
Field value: 350 rpm
